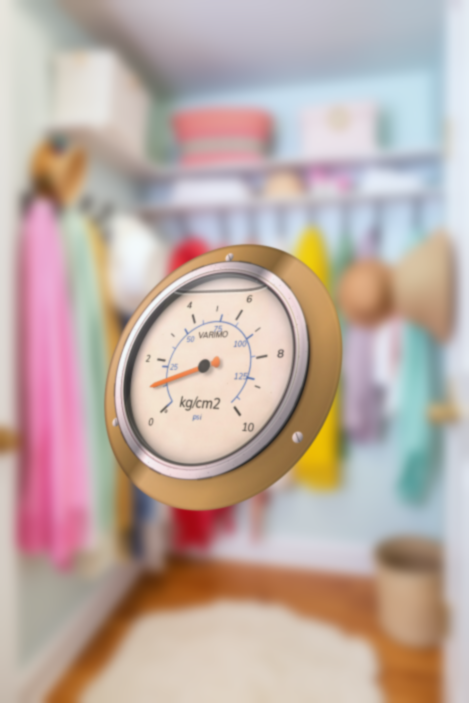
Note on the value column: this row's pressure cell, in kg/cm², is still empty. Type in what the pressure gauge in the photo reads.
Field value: 1 kg/cm²
